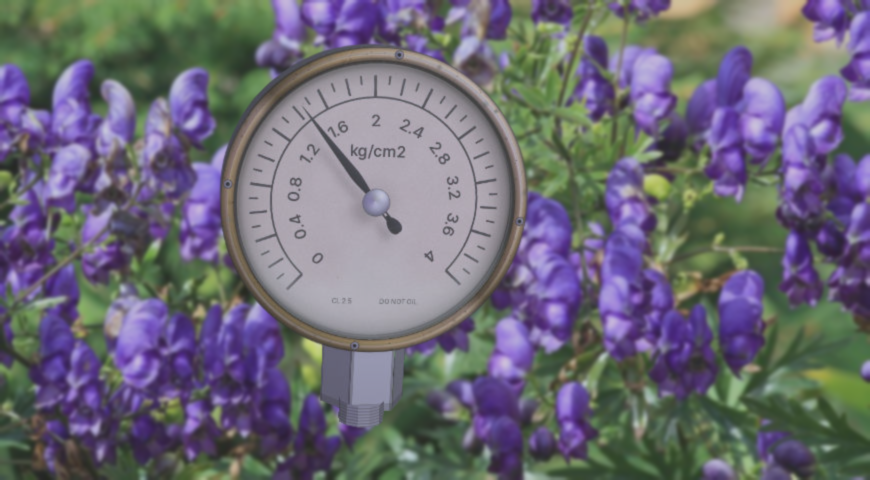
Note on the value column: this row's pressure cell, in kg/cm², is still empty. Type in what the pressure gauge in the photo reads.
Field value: 1.45 kg/cm²
